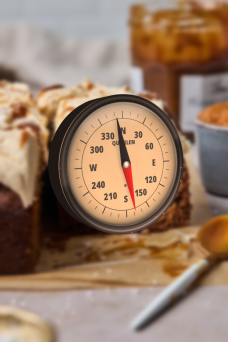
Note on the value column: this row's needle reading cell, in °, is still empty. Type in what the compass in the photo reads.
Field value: 170 °
